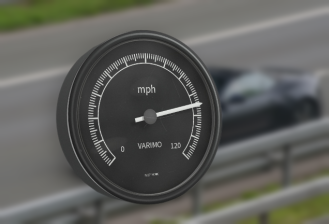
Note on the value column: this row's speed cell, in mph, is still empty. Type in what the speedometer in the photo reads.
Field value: 95 mph
